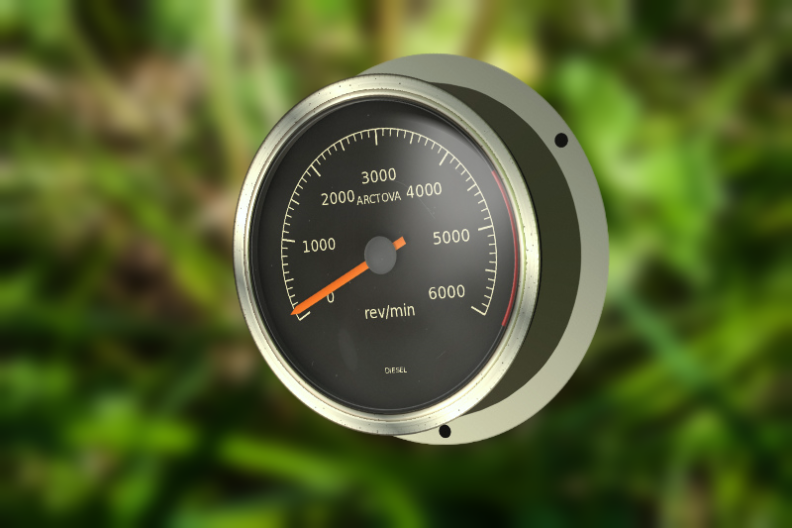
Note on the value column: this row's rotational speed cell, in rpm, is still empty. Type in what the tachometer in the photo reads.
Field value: 100 rpm
